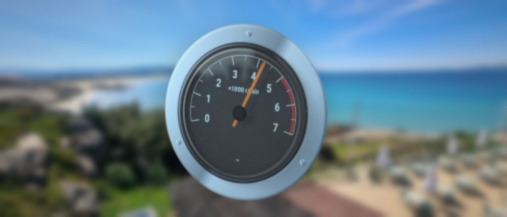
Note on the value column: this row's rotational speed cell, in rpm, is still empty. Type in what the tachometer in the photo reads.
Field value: 4250 rpm
